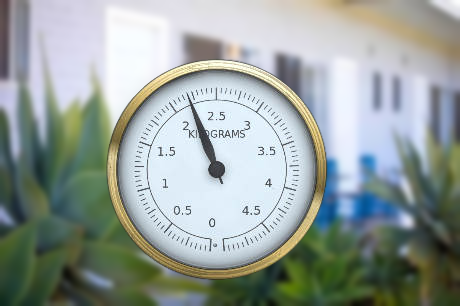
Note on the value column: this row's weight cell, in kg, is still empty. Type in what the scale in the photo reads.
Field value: 2.2 kg
